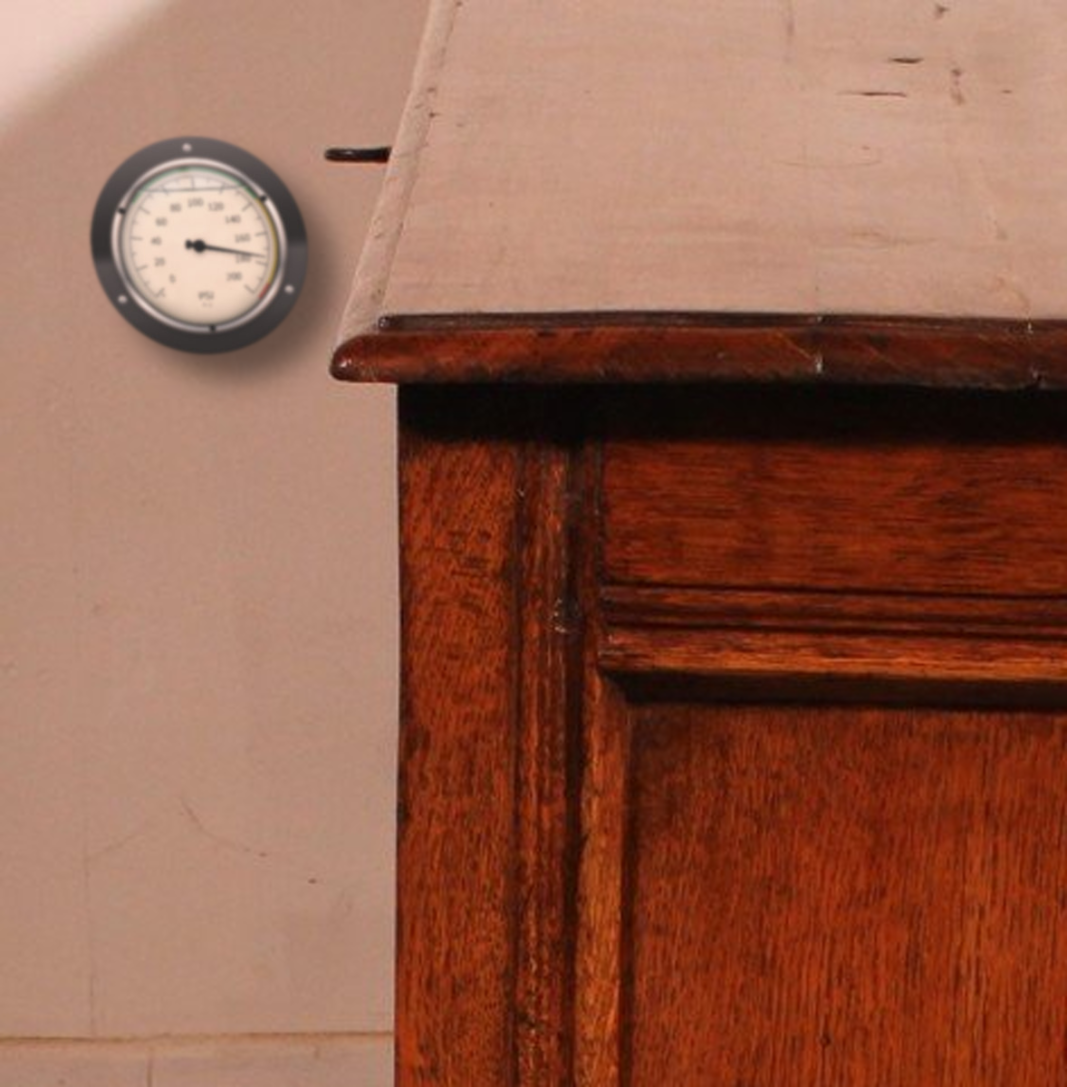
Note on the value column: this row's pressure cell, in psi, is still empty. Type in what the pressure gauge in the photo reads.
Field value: 175 psi
